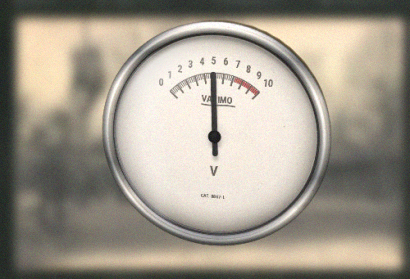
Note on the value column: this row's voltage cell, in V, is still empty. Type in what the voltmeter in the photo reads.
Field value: 5 V
